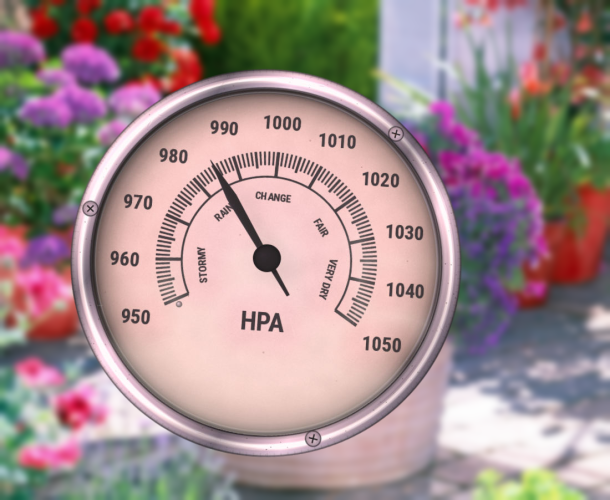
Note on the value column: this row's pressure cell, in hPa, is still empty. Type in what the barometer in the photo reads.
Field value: 985 hPa
